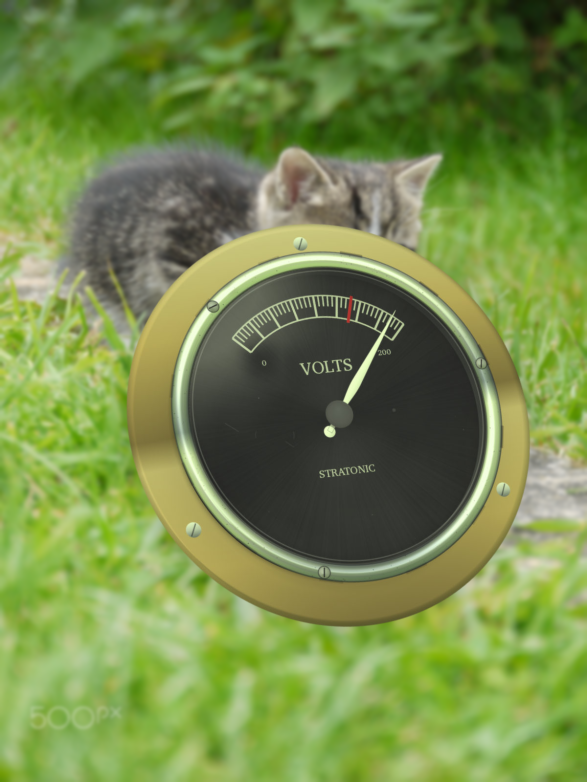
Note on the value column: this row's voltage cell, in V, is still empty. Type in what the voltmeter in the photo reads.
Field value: 185 V
